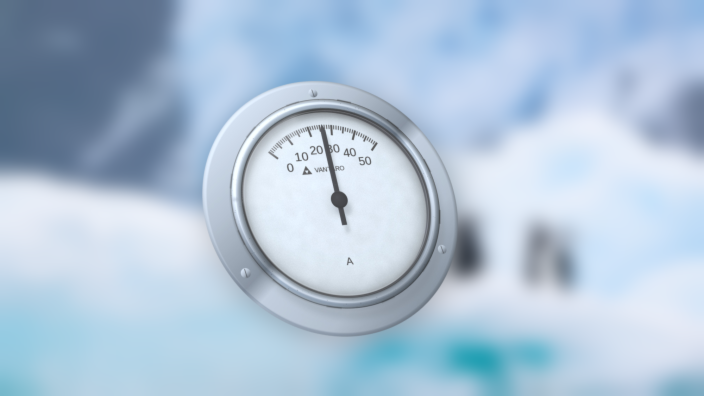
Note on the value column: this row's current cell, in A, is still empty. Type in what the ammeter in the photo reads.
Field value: 25 A
